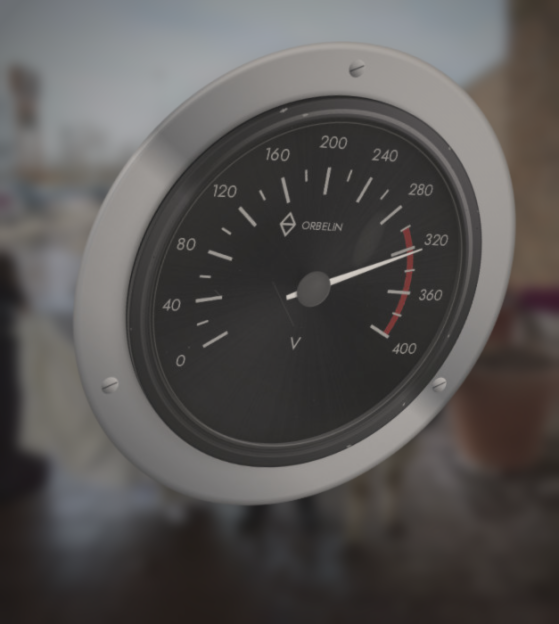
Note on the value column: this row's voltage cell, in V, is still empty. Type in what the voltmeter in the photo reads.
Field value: 320 V
